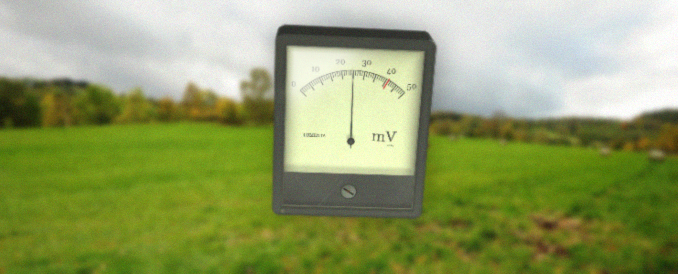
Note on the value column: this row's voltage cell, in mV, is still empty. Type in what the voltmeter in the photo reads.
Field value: 25 mV
